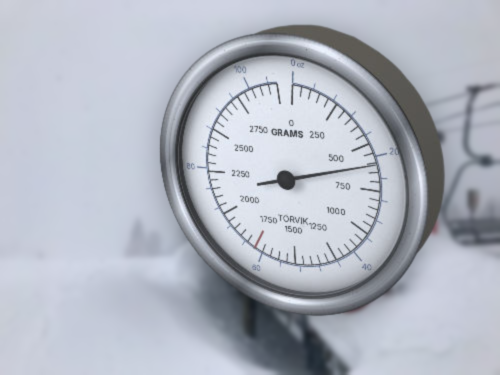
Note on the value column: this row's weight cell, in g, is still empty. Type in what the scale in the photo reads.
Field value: 600 g
